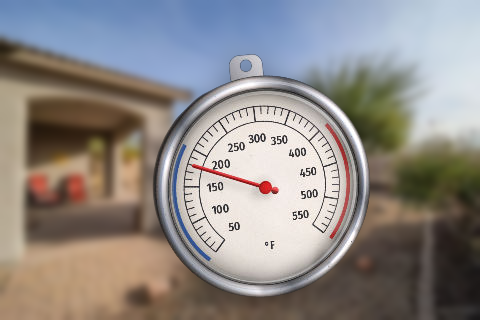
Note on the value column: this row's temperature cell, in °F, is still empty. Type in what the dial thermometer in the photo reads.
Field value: 180 °F
